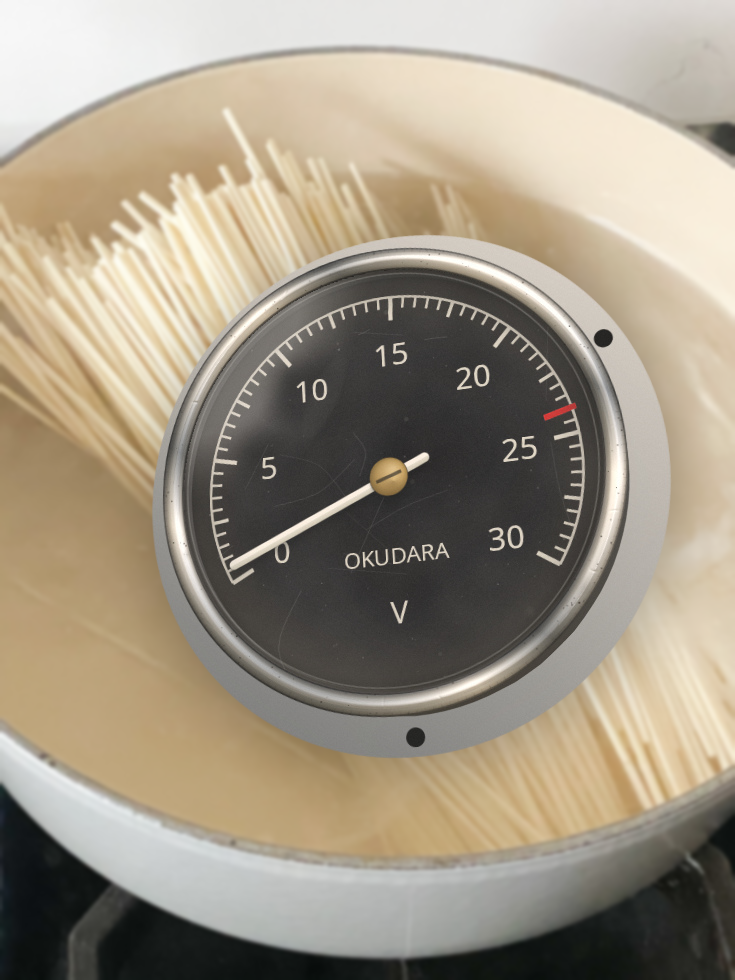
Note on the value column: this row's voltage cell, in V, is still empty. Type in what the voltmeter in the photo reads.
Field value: 0.5 V
